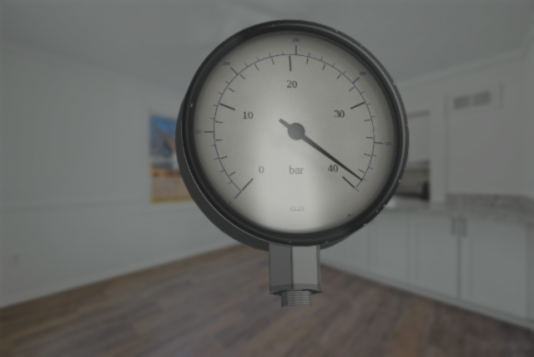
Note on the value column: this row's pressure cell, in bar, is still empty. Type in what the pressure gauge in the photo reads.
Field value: 39 bar
